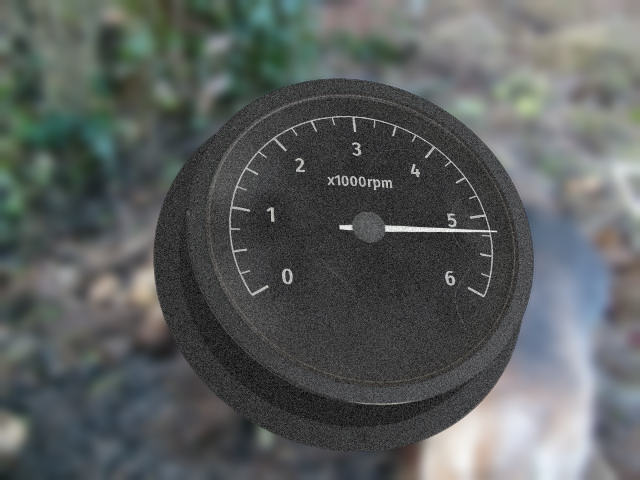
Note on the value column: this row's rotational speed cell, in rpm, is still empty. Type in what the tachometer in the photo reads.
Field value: 5250 rpm
